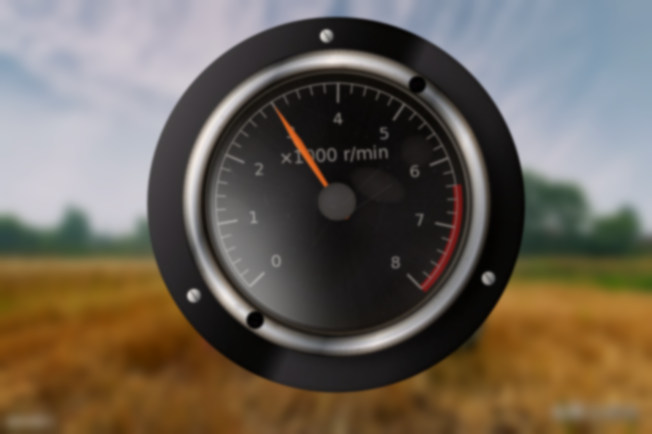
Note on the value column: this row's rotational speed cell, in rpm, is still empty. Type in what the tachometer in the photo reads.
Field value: 3000 rpm
